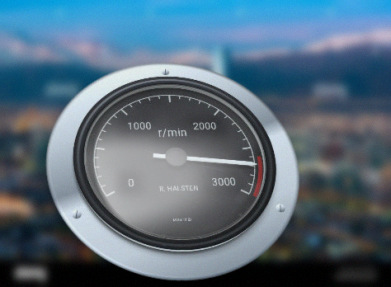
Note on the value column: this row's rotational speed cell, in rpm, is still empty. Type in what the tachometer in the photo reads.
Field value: 2700 rpm
